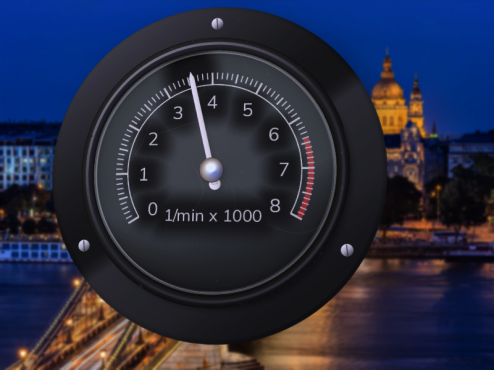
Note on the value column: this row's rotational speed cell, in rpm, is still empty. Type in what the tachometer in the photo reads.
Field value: 3600 rpm
